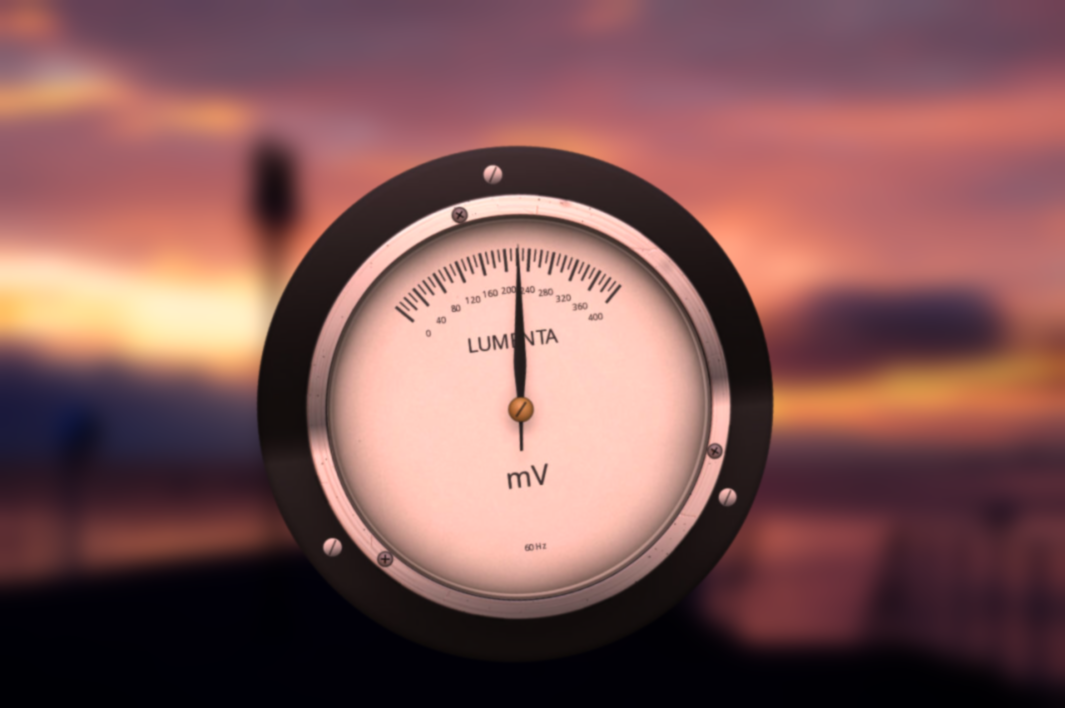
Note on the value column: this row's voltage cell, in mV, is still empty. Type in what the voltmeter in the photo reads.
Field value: 220 mV
